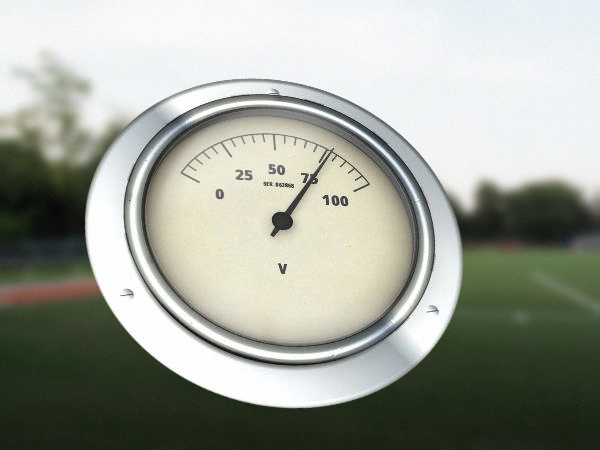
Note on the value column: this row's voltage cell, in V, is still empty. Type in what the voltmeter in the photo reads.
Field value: 77.5 V
